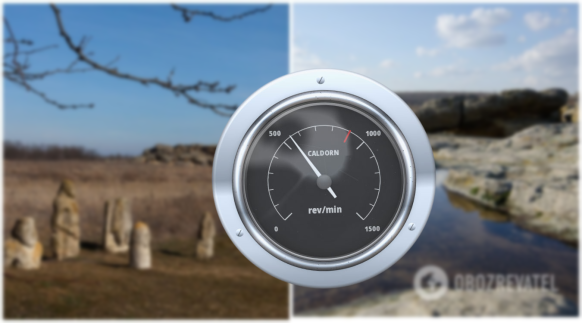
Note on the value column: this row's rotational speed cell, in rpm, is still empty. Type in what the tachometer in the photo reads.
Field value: 550 rpm
